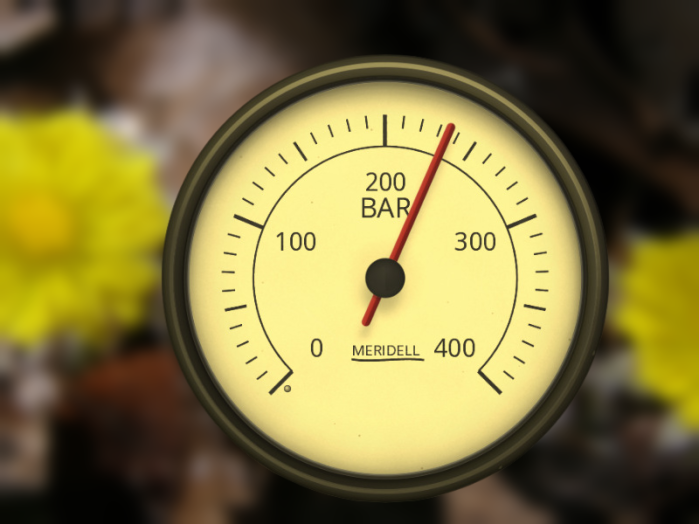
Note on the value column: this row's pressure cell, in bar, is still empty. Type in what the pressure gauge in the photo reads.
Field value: 235 bar
